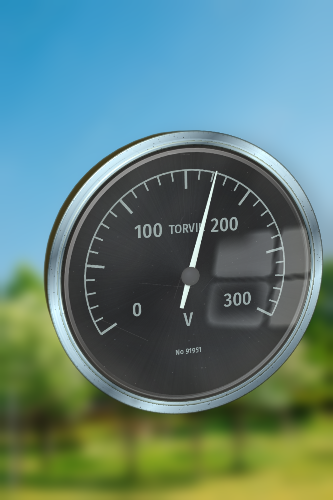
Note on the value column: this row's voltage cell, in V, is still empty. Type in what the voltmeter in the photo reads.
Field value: 170 V
